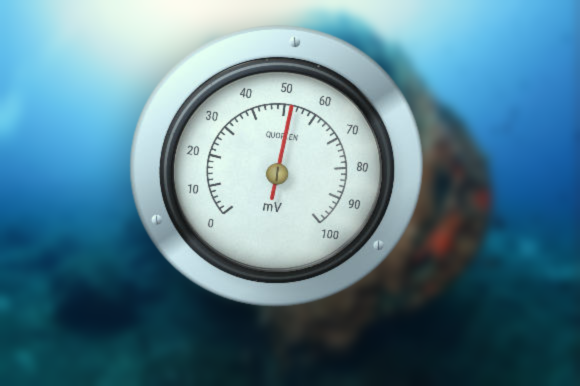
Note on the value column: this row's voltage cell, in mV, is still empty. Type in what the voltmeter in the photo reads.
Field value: 52 mV
